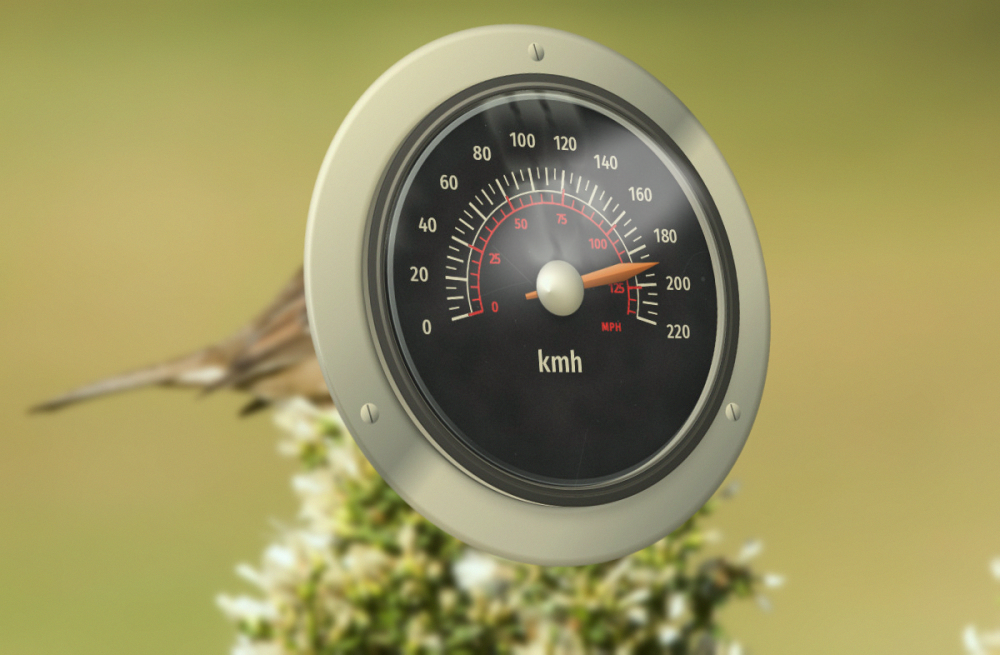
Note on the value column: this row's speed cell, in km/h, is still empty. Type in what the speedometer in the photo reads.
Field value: 190 km/h
